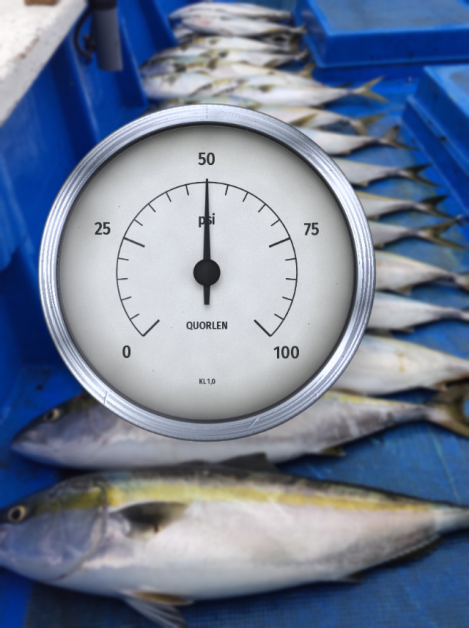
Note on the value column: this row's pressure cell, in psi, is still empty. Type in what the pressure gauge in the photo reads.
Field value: 50 psi
